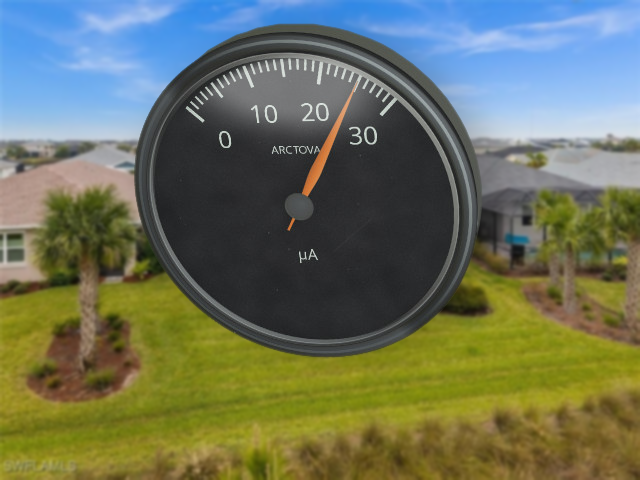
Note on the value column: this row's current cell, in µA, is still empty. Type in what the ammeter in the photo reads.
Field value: 25 µA
